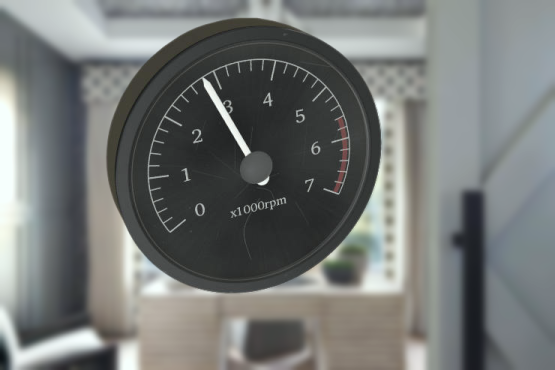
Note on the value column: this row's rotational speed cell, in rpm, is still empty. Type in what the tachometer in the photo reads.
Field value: 2800 rpm
